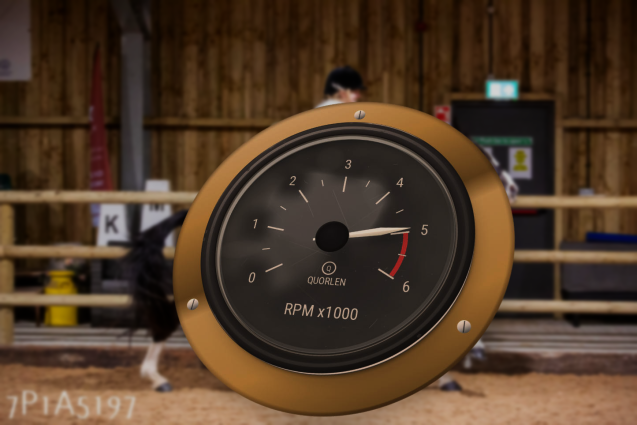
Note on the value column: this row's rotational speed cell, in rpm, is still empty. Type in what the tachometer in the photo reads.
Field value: 5000 rpm
